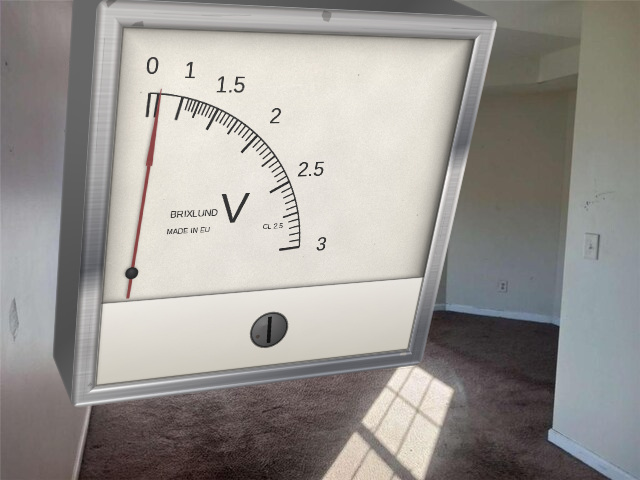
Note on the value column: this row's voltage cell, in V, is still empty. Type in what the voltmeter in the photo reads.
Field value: 0.5 V
